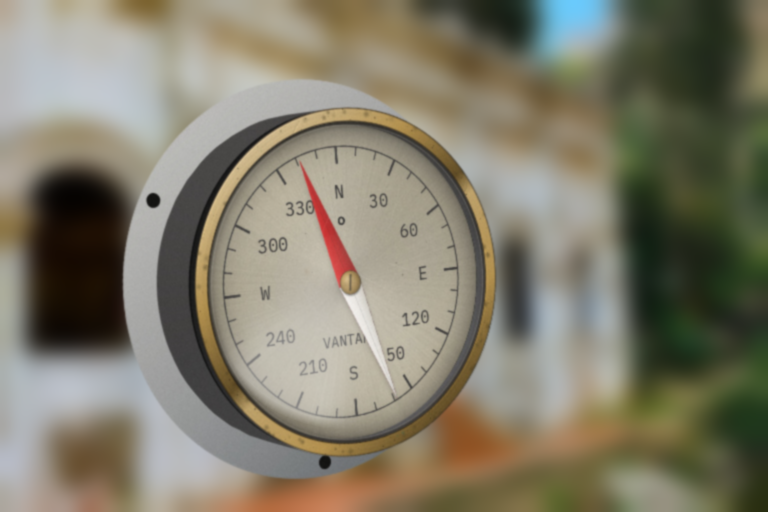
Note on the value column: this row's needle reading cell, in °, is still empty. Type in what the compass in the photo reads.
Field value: 340 °
